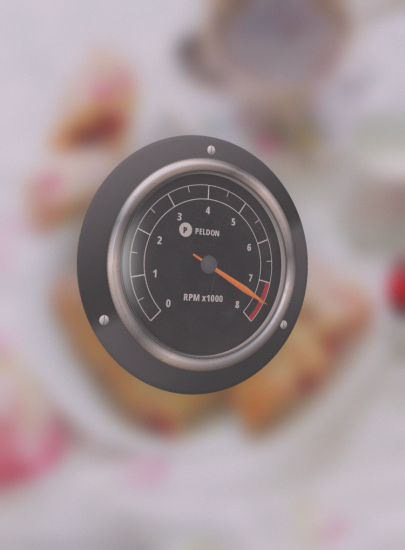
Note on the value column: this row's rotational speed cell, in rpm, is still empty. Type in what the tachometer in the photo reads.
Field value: 7500 rpm
